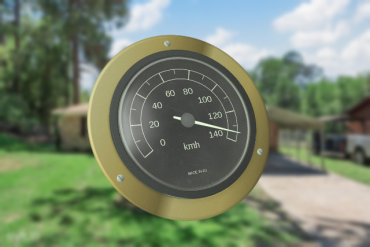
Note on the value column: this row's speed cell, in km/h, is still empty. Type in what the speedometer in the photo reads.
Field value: 135 km/h
